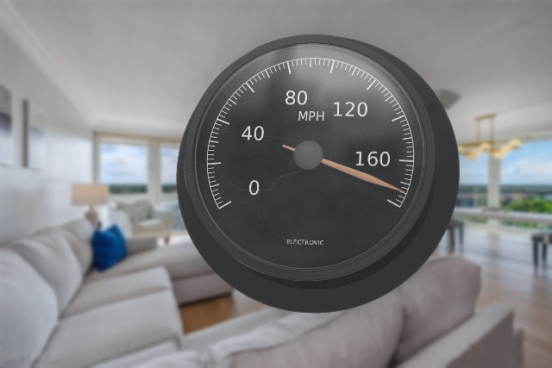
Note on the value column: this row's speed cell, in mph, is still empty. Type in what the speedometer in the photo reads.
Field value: 174 mph
